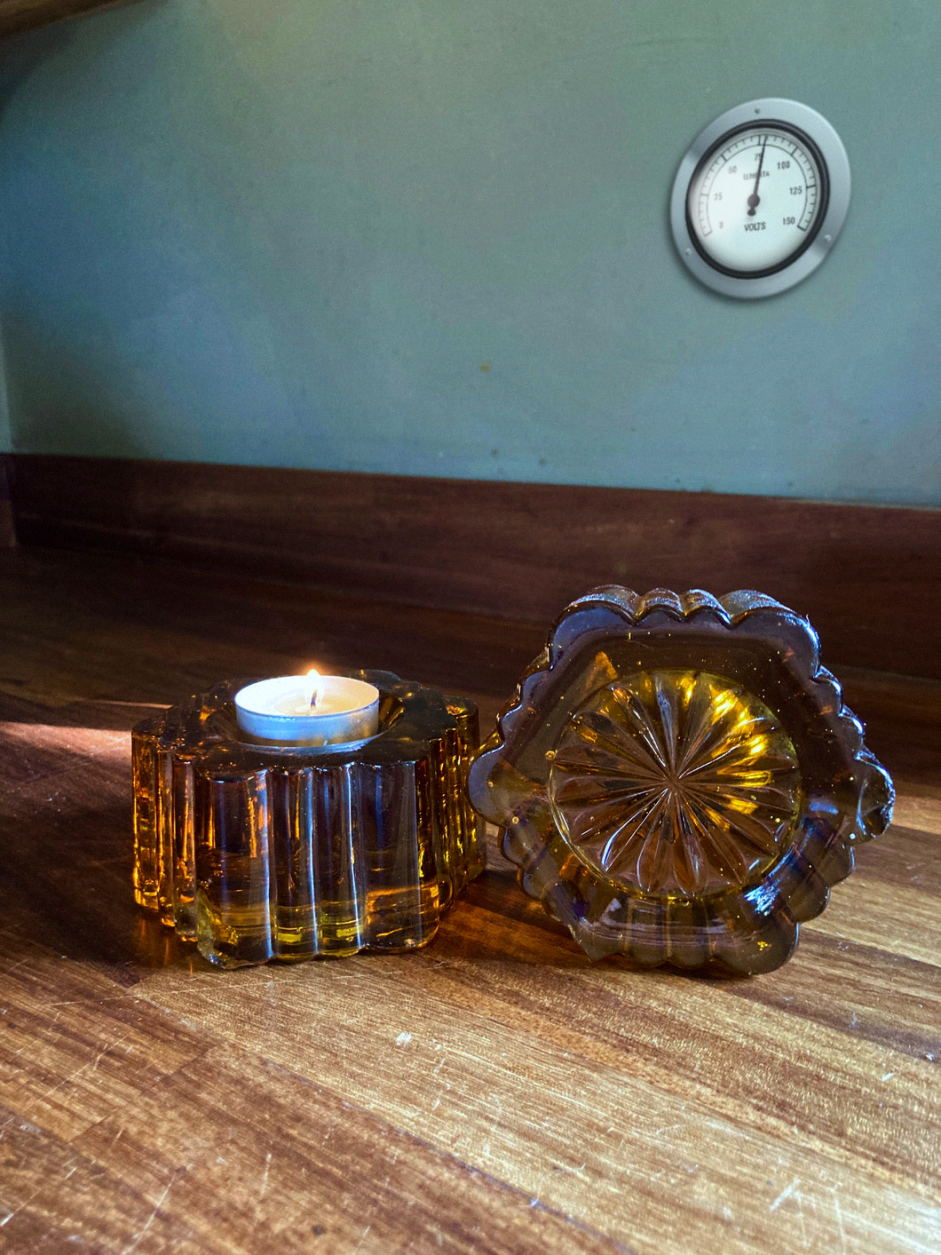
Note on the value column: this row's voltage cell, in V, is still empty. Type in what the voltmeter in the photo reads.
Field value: 80 V
